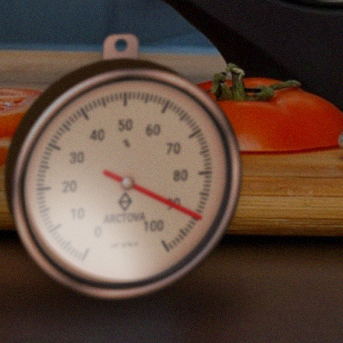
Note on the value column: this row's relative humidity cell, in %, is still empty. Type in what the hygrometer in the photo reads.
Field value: 90 %
